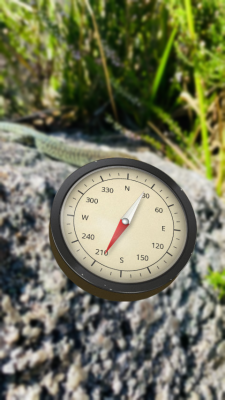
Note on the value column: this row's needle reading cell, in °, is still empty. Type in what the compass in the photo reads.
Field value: 205 °
